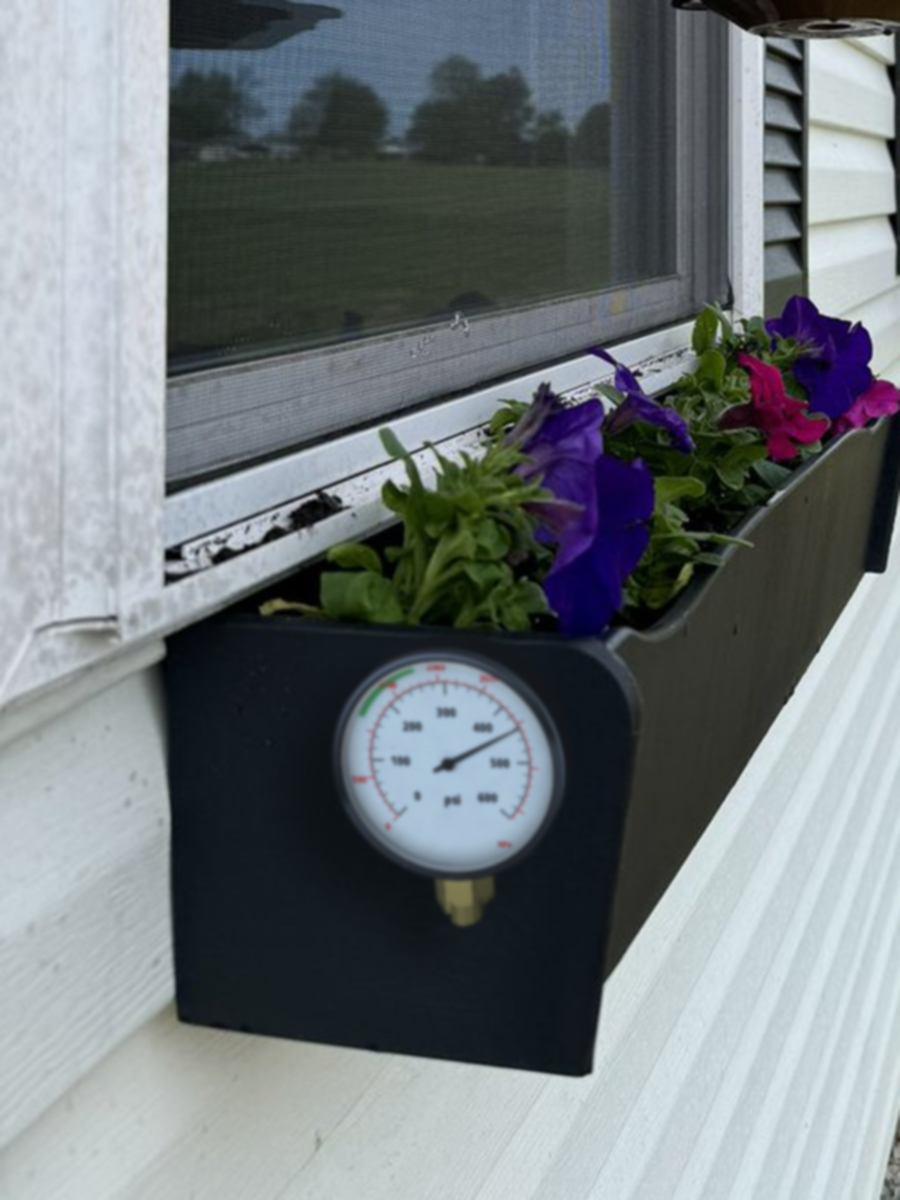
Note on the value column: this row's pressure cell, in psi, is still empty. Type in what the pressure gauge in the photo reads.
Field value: 440 psi
